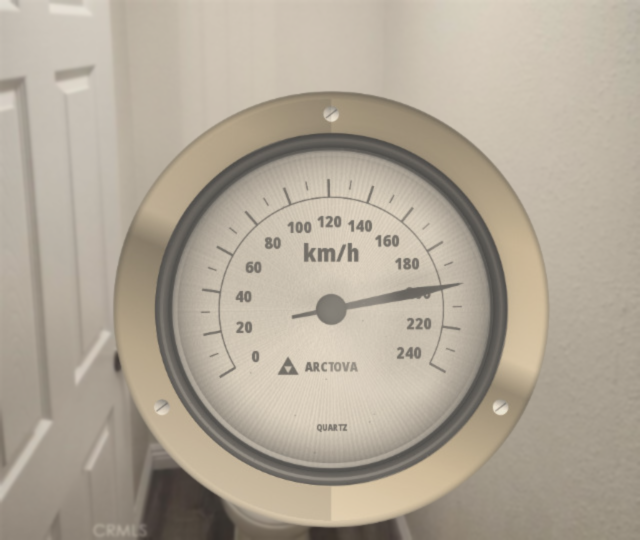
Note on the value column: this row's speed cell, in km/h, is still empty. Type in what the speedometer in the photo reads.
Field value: 200 km/h
